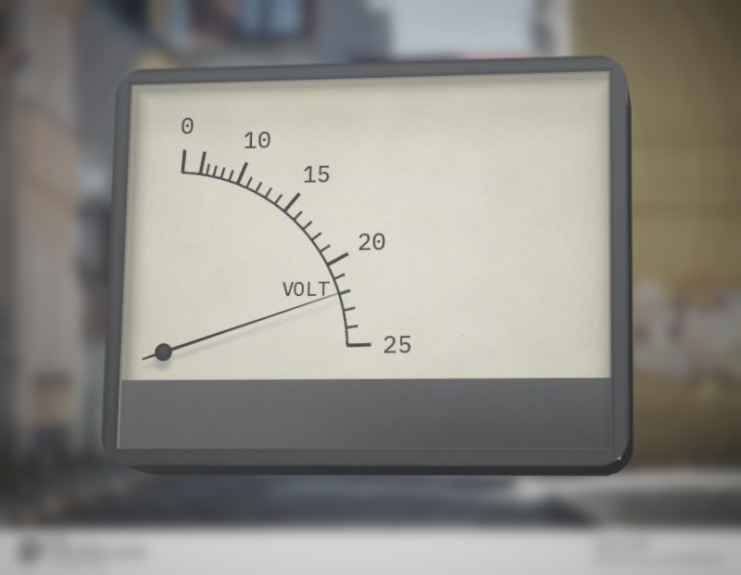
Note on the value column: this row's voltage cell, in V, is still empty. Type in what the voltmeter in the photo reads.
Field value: 22 V
